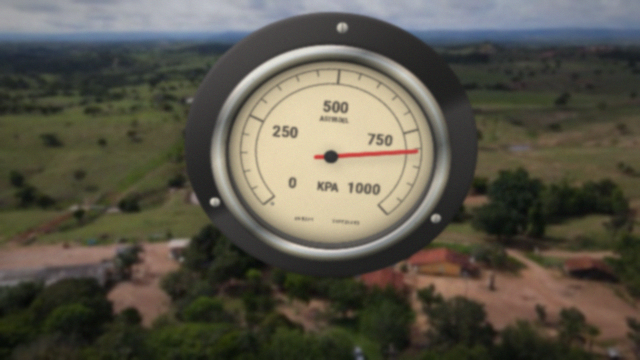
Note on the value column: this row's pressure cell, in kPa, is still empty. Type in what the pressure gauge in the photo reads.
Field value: 800 kPa
